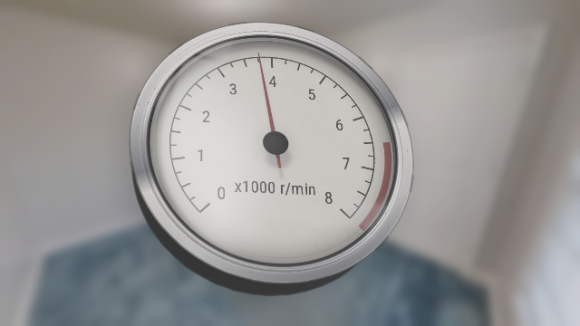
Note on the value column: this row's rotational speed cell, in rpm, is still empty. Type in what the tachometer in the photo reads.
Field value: 3750 rpm
